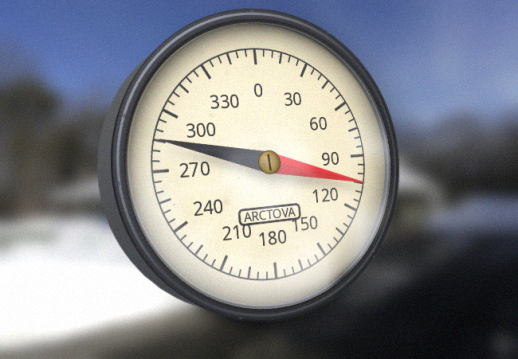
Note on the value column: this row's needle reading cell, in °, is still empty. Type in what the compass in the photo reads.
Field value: 105 °
